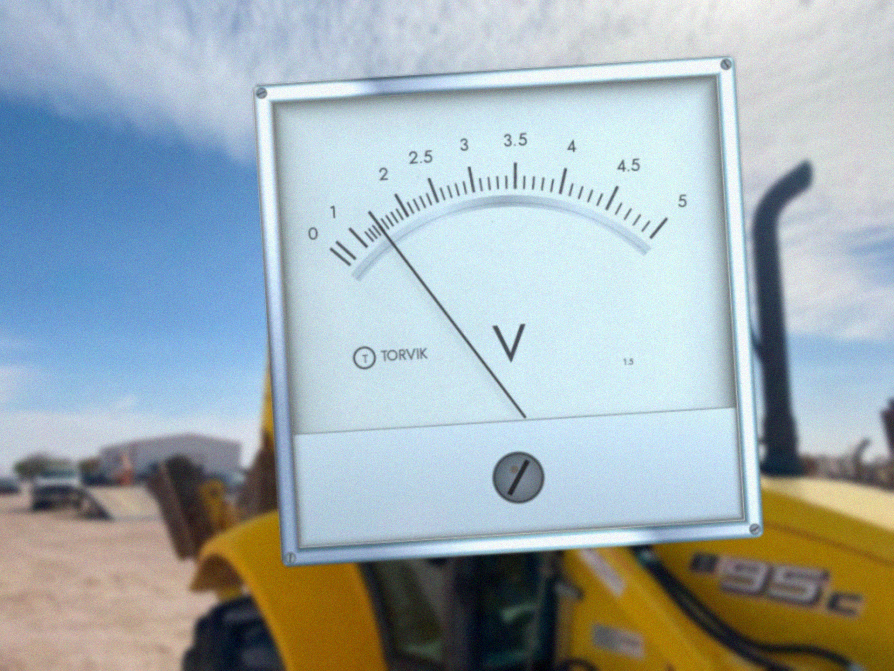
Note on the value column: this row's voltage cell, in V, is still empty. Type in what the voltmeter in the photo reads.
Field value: 1.5 V
